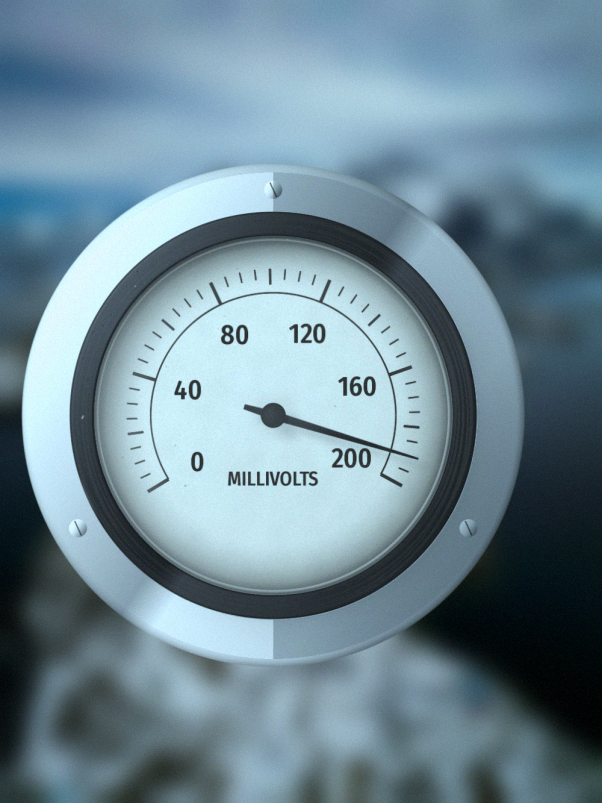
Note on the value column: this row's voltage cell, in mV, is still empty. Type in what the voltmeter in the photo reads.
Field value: 190 mV
